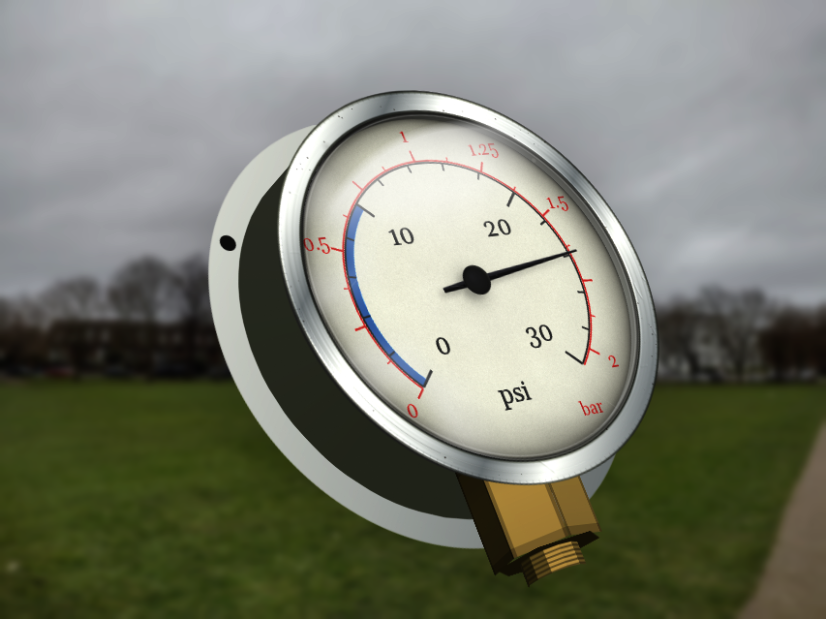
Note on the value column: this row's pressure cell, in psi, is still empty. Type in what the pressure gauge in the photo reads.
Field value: 24 psi
